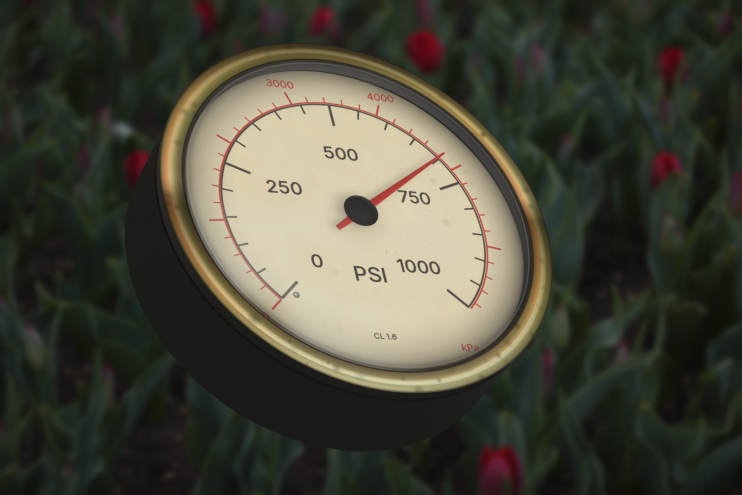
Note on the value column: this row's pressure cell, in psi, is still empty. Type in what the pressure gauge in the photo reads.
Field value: 700 psi
